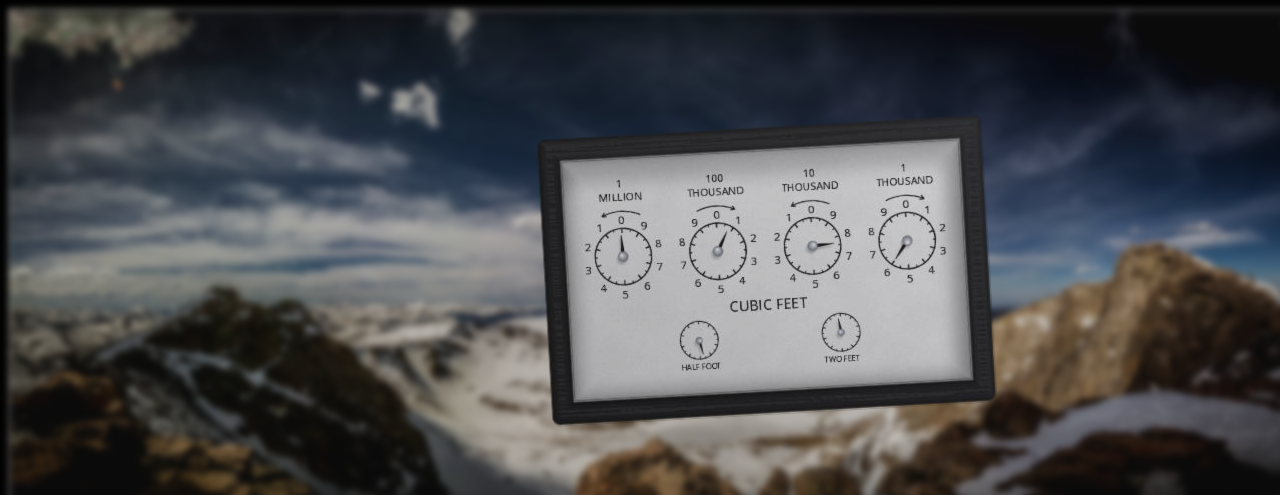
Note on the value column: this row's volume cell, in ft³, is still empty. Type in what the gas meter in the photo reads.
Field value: 7600 ft³
